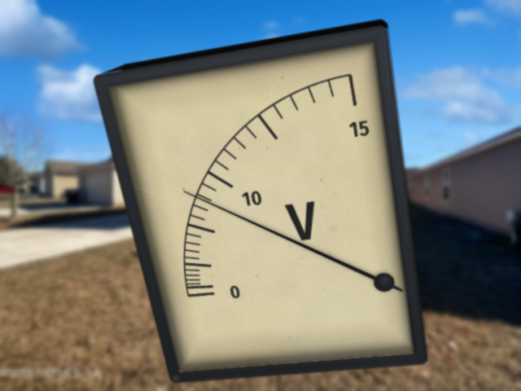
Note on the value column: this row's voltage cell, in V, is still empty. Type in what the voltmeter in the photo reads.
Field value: 9 V
